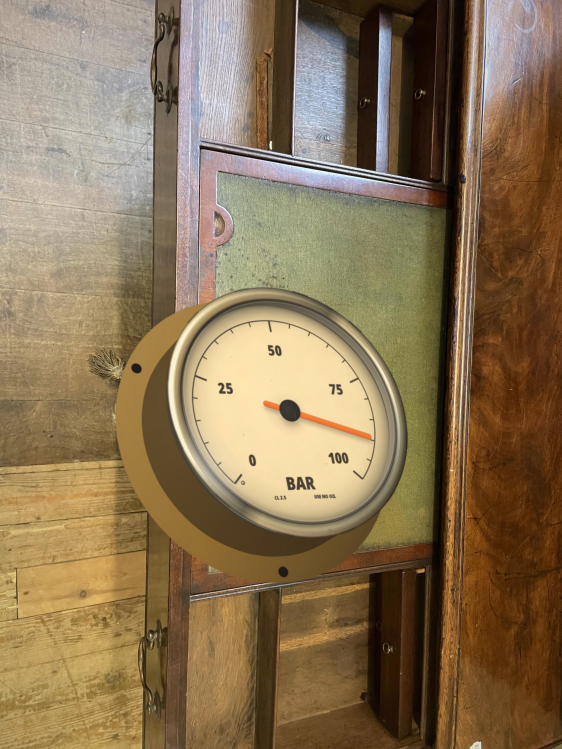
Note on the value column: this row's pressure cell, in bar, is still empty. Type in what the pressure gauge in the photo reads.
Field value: 90 bar
